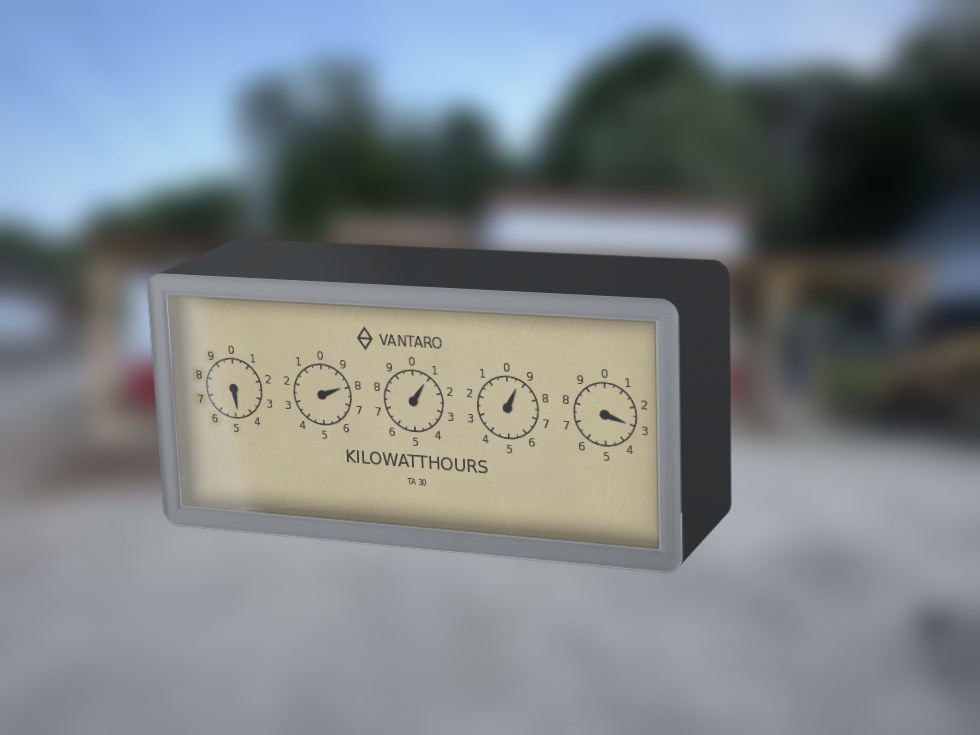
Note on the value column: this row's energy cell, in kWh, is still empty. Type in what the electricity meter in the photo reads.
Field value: 48093 kWh
